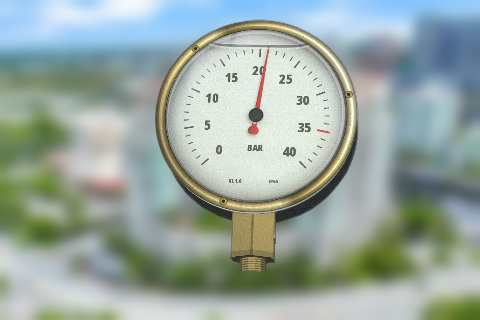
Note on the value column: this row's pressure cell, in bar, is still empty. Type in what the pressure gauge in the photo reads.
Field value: 21 bar
